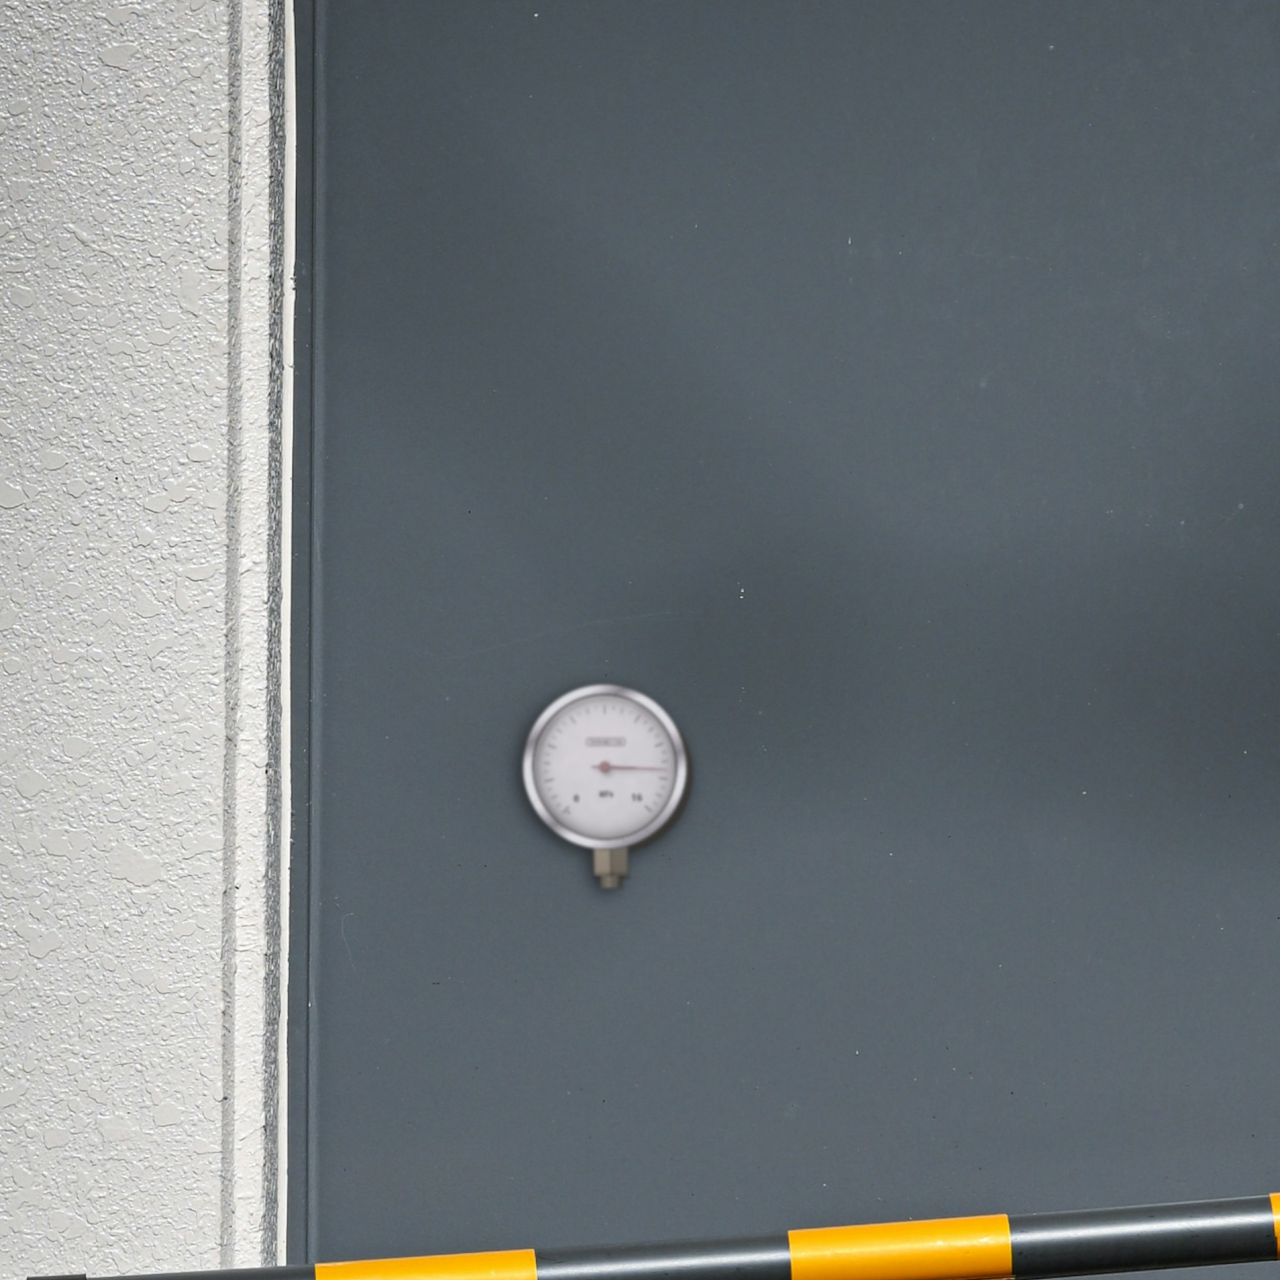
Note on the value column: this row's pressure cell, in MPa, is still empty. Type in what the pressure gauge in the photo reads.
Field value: 13.5 MPa
